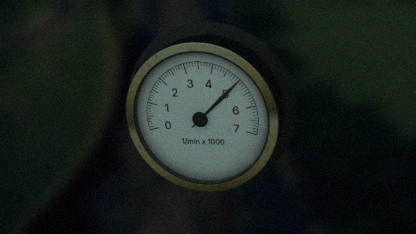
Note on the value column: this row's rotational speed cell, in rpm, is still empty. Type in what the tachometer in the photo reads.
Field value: 5000 rpm
